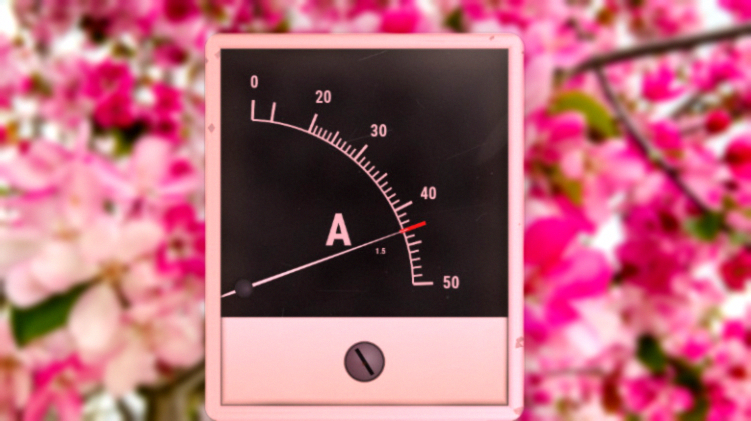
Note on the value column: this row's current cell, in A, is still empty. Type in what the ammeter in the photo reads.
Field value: 43 A
